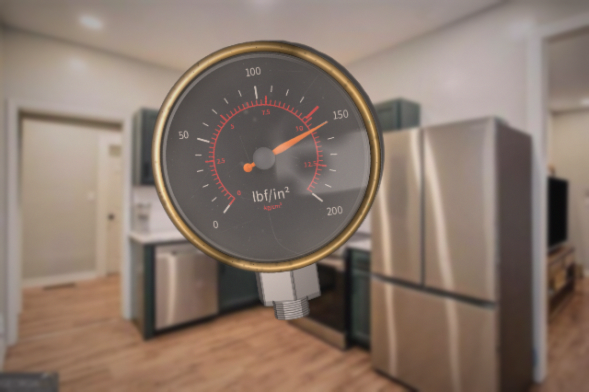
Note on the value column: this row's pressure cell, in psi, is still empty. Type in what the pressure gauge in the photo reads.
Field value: 150 psi
